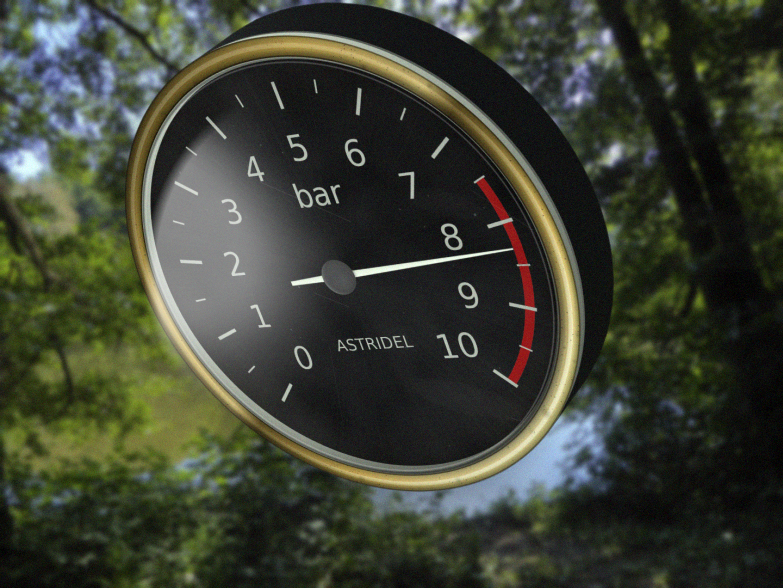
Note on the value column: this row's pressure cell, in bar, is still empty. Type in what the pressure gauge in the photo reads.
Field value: 8.25 bar
